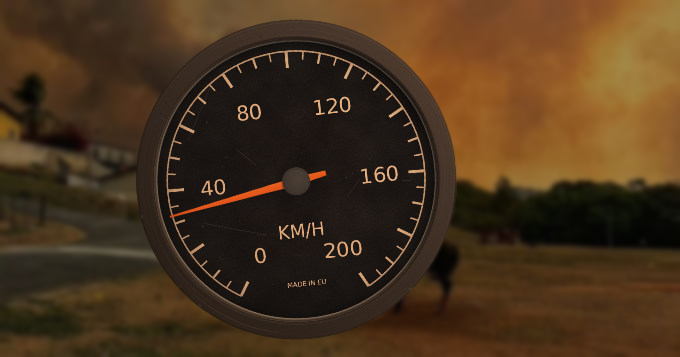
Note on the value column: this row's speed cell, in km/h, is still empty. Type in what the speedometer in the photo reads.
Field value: 32.5 km/h
